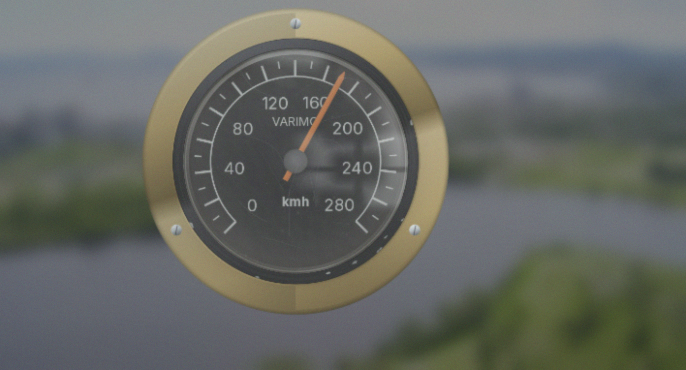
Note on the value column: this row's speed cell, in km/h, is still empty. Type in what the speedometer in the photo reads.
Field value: 170 km/h
